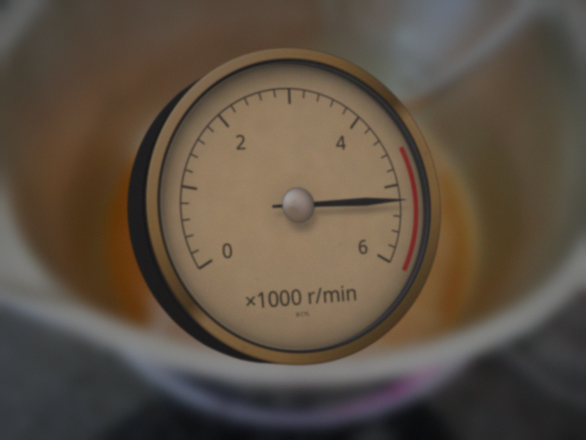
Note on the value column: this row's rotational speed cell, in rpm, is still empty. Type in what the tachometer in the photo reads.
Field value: 5200 rpm
